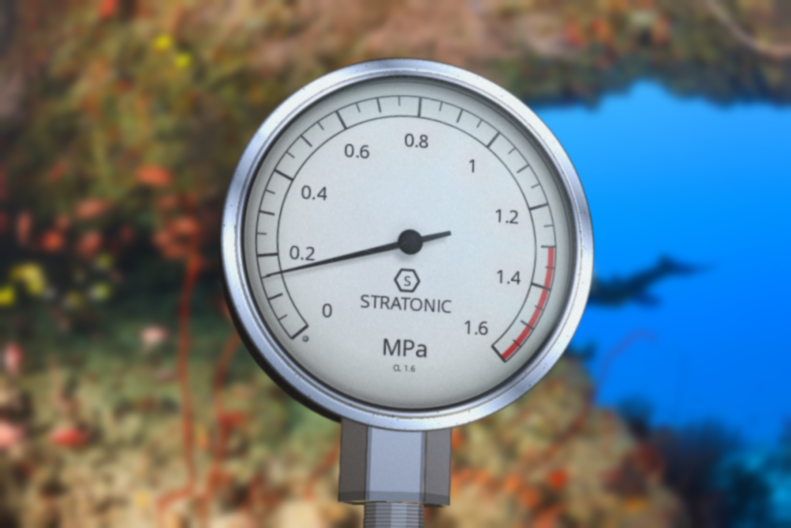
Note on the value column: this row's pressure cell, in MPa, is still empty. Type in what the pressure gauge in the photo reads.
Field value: 0.15 MPa
